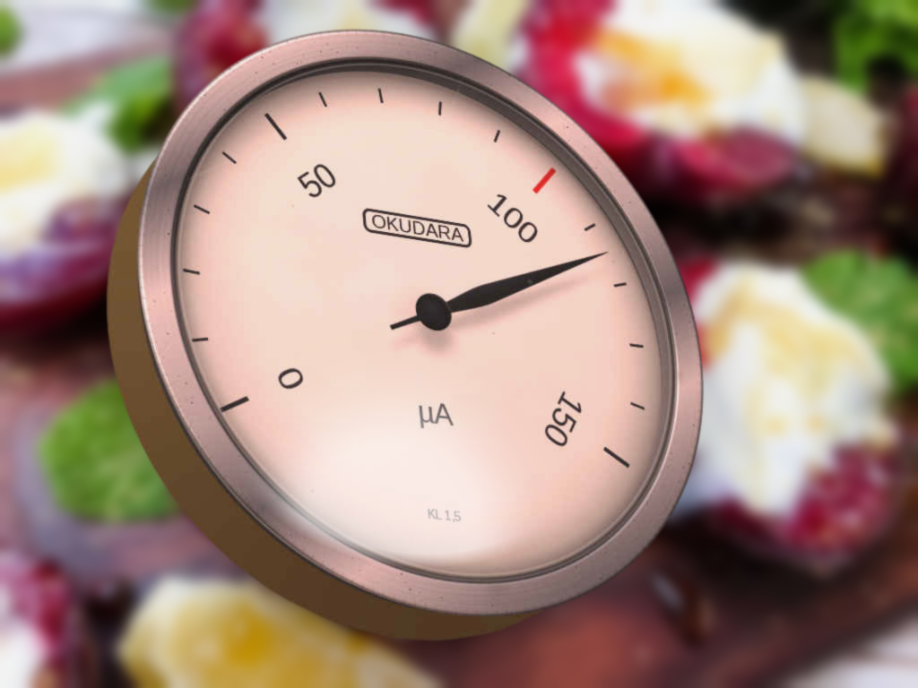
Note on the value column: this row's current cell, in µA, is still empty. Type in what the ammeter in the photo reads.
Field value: 115 µA
